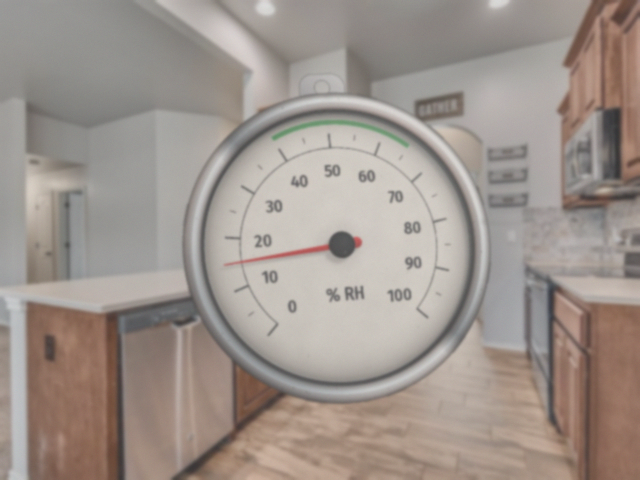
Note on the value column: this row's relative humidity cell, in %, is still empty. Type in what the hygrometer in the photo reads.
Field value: 15 %
